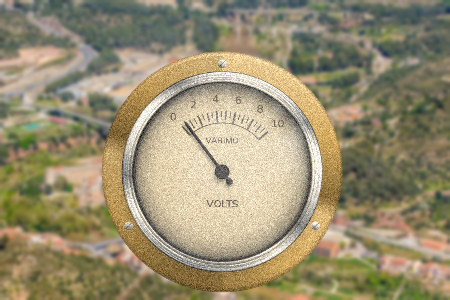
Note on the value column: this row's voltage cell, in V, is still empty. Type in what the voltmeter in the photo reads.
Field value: 0.5 V
